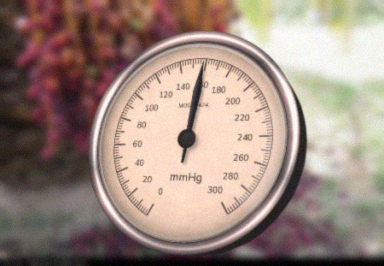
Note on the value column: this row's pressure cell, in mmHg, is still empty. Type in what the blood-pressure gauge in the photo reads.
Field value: 160 mmHg
